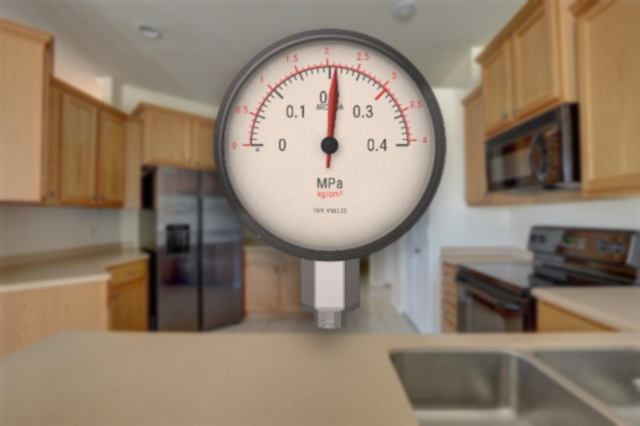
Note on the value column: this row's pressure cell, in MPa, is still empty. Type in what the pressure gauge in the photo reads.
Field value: 0.21 MPa
